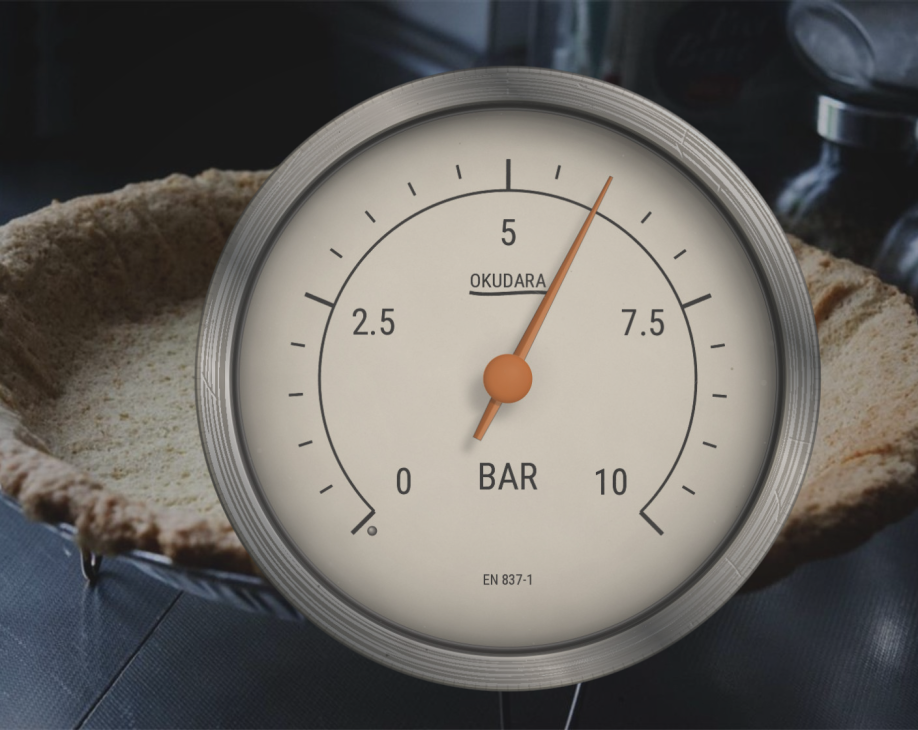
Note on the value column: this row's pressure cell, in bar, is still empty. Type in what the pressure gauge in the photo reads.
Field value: 6 bar
